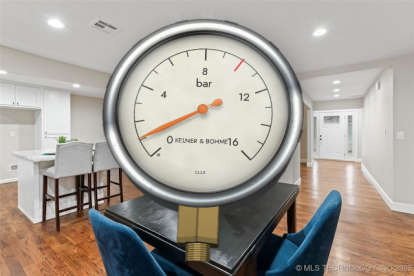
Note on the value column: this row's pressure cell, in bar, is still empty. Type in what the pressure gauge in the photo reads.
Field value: 1 bar
